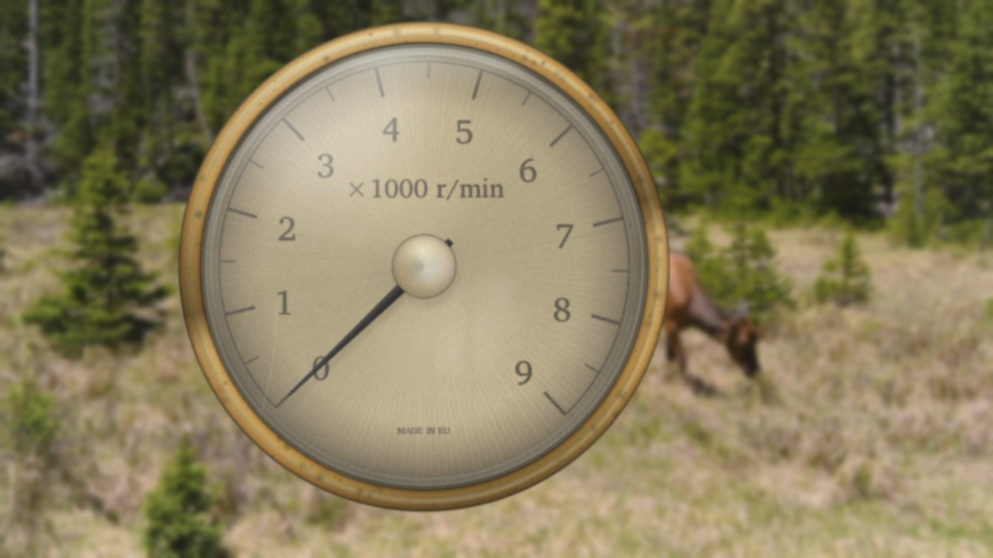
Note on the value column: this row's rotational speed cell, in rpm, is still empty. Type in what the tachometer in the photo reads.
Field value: 0 rpm
